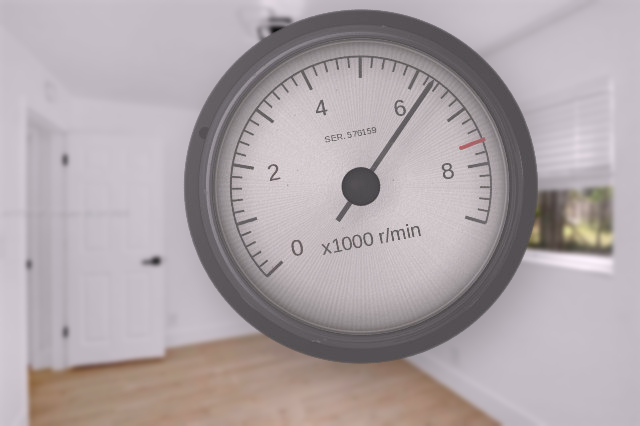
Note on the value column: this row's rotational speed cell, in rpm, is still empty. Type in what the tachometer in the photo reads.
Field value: 6300 rpm
